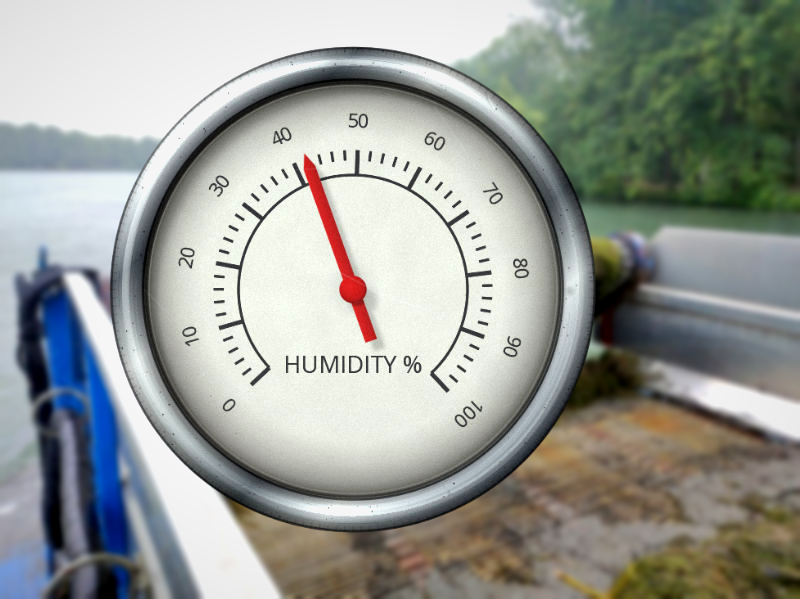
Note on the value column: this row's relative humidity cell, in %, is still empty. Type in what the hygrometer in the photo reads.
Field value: 42 %
